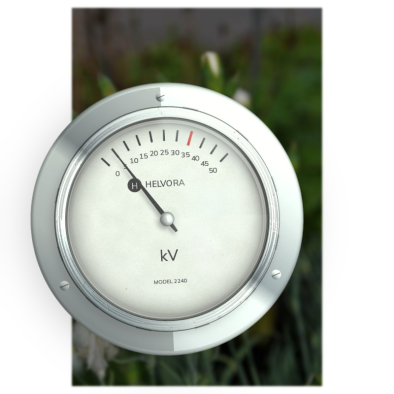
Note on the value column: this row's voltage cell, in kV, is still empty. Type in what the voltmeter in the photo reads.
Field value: 5 kV
